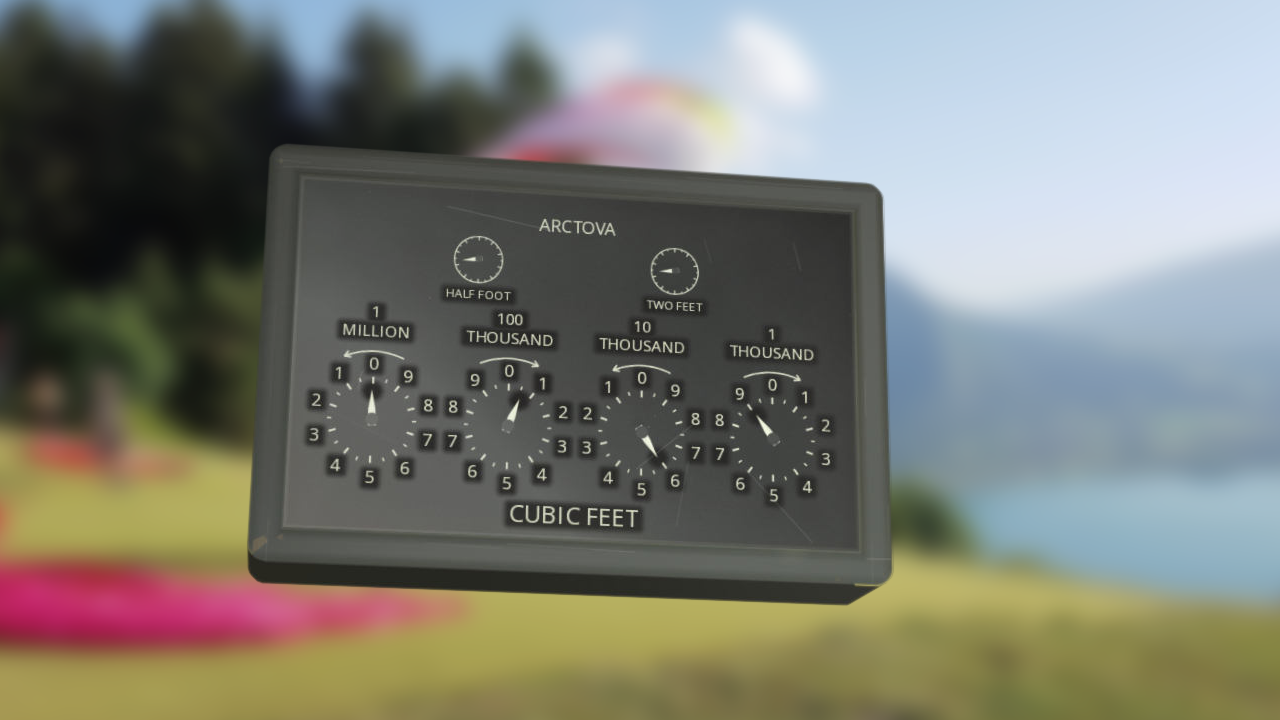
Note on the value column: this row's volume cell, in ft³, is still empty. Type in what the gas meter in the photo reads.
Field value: 5900 ft³
